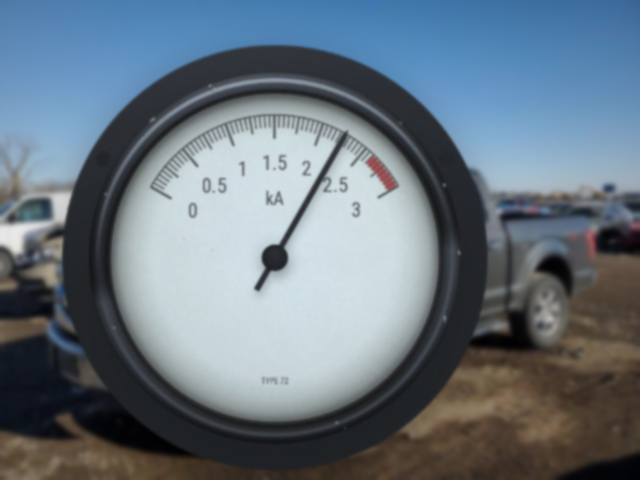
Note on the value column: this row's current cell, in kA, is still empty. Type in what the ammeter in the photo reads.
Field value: 2.25 kA
